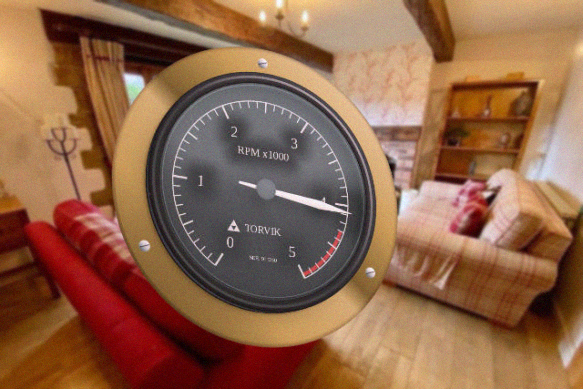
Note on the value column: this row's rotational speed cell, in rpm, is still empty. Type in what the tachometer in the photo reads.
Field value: 4100 rpm
